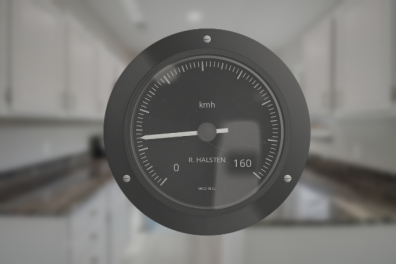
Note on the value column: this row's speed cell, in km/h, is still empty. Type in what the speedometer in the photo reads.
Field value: 26 km/h
